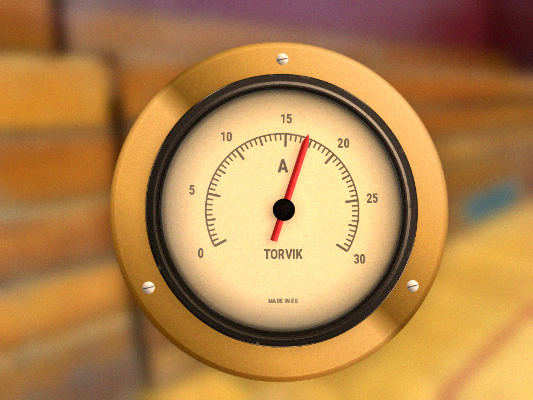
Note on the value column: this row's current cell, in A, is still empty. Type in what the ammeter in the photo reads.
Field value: 17 A
